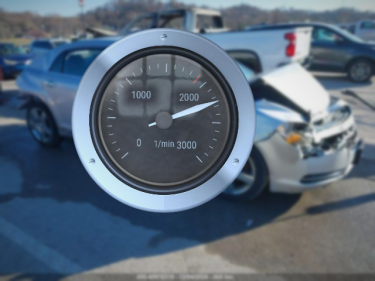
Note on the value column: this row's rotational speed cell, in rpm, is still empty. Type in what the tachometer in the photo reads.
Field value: 2250 rpm
